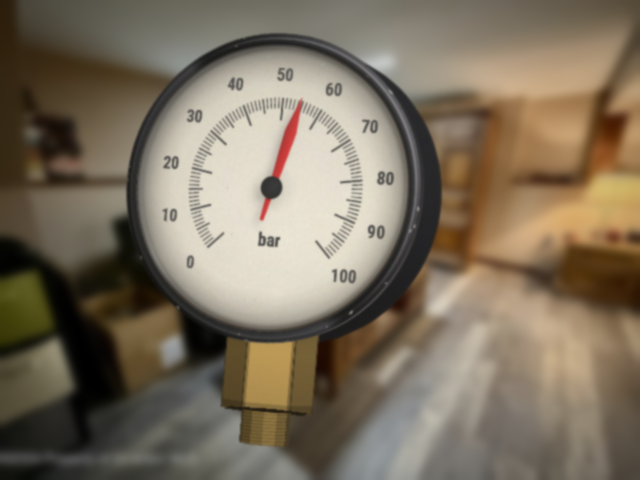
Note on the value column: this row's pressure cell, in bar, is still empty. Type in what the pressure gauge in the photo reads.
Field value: 55 bar
